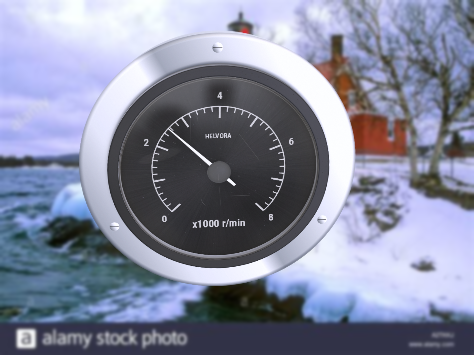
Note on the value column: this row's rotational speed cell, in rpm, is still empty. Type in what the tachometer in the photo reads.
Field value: 2600 rpm
